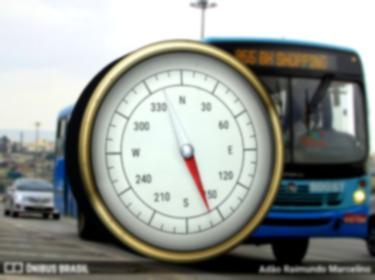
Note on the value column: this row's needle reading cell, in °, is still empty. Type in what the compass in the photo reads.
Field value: 160 °
